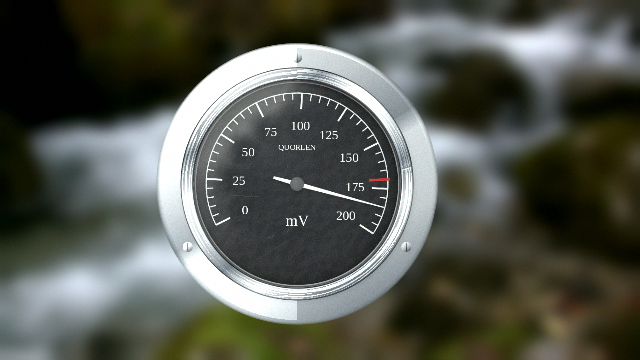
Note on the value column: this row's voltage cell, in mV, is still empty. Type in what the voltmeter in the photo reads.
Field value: 185 mV
